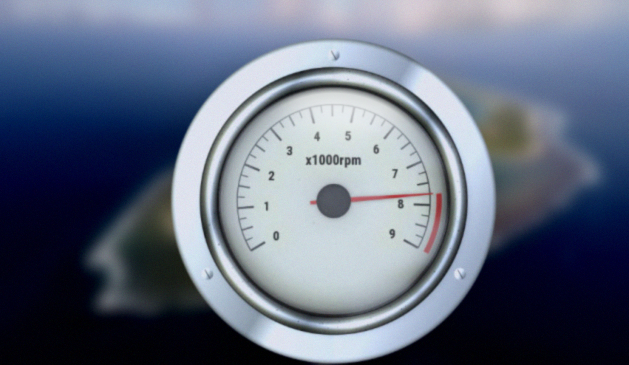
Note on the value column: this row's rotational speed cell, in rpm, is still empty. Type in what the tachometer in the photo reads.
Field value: 7750 rpm
